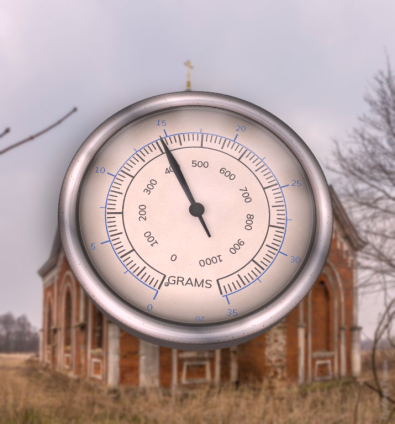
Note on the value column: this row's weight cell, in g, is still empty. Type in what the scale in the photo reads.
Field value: 410 g
